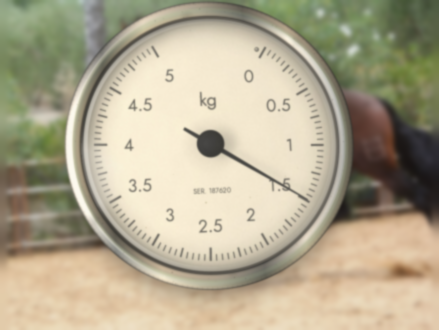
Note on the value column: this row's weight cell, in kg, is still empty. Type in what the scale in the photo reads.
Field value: 1.5 kg
